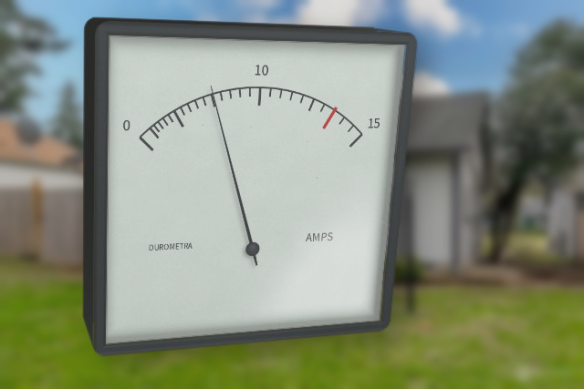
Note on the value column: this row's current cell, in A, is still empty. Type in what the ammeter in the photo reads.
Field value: 7.5 A
